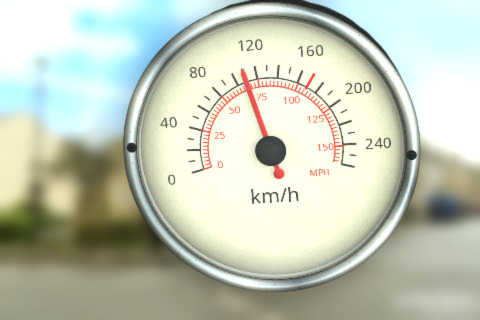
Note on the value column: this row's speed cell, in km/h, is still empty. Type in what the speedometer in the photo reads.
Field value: 110 km/h
